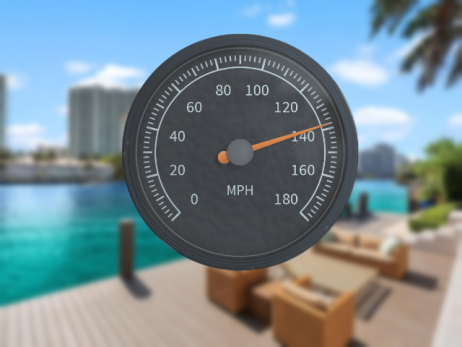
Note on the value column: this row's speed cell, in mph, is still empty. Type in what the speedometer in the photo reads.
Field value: 138 mph
